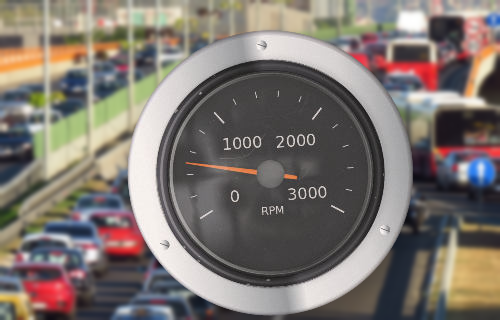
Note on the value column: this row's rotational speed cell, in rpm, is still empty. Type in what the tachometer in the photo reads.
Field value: 500 rpm
